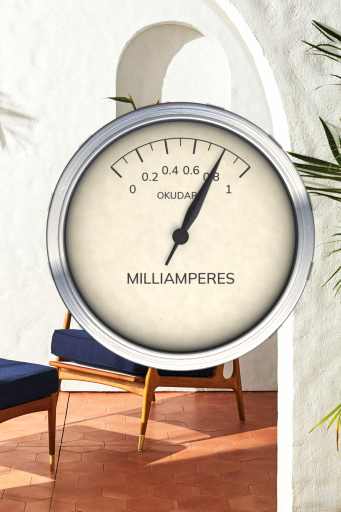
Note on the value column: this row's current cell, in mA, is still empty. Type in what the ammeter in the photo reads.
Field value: 0.8 mA
